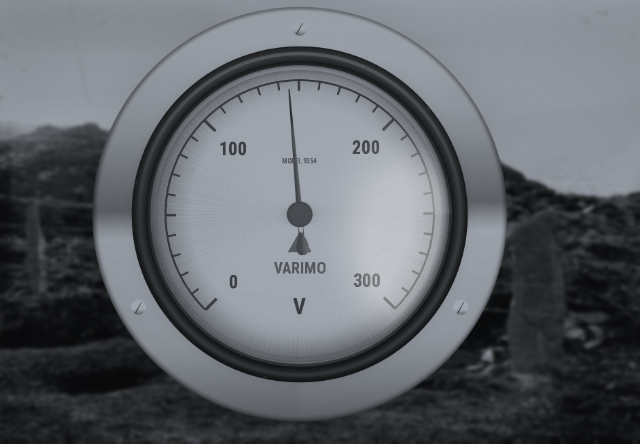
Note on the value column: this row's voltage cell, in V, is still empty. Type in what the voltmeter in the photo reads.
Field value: 145 V
